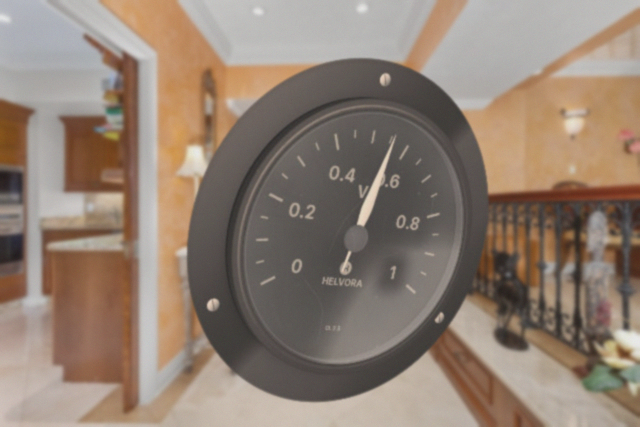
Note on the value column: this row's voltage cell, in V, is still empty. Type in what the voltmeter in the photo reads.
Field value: 0.55 V
